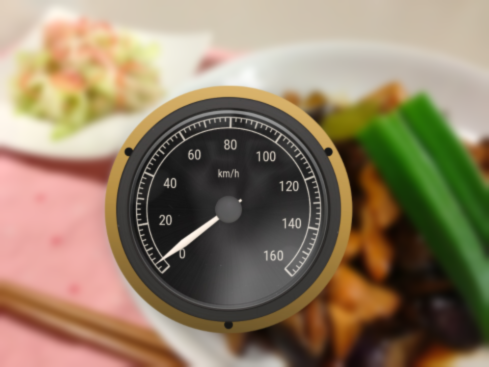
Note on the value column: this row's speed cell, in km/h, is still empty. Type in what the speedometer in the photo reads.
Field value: 4 km/h
